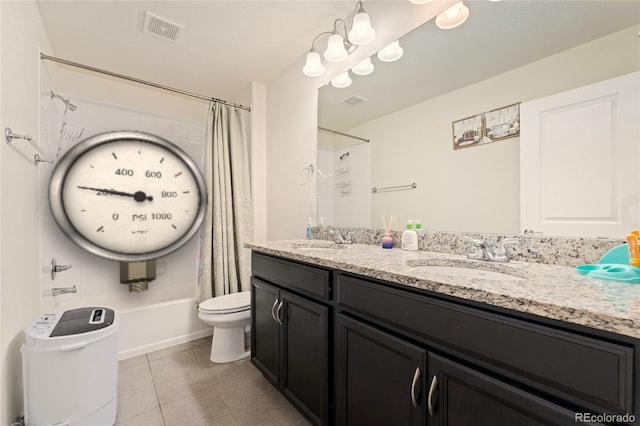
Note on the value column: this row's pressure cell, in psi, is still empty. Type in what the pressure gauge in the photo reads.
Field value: 200 psi
